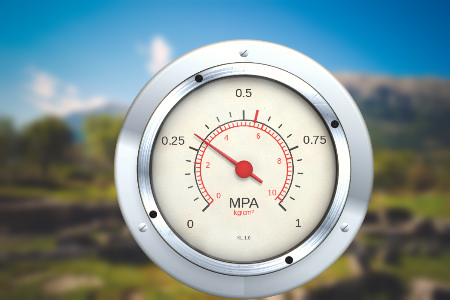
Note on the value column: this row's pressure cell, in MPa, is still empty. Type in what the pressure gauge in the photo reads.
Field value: 0.3 MPa
